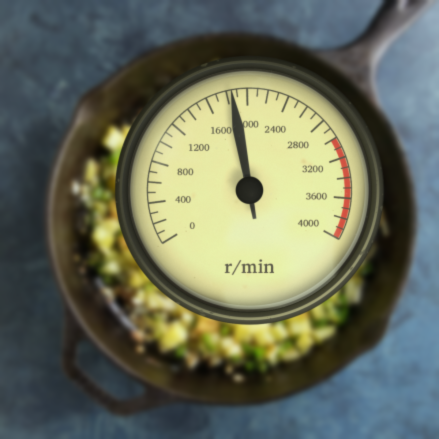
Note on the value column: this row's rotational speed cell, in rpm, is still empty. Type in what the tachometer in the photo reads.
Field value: 1850 rpm
